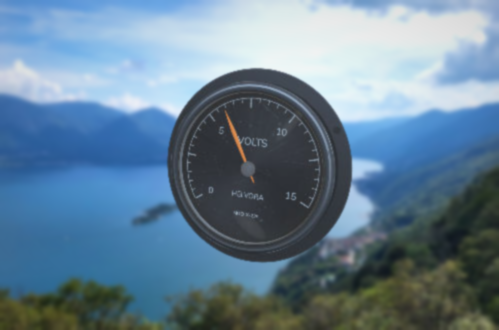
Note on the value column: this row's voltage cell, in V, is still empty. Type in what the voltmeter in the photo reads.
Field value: 6 V
